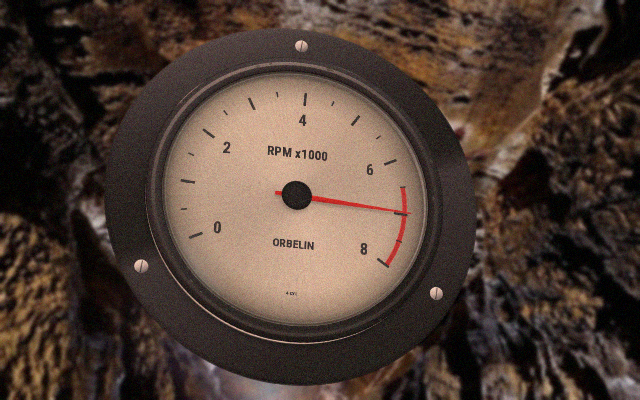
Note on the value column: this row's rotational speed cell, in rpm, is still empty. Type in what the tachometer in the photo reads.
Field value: 7000 rpm
